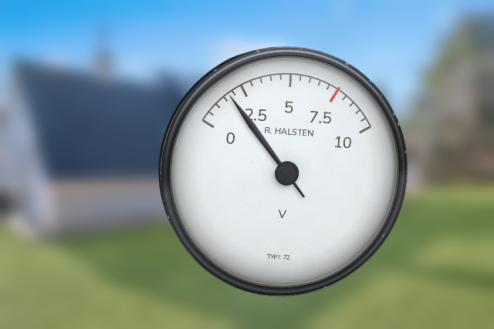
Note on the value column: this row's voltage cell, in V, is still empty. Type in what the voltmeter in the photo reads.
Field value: 1.75 V
